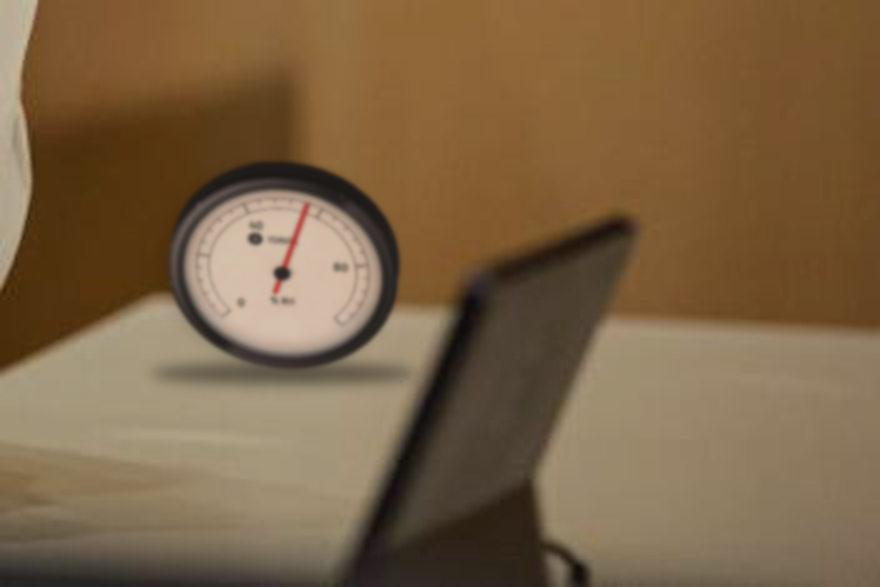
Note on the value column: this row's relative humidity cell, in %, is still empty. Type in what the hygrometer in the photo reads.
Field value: 56 %
